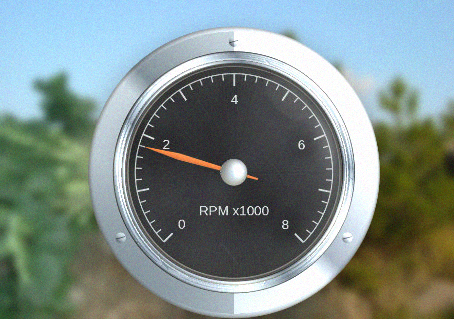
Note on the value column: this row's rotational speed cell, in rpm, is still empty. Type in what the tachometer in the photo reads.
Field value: 1800 rpm
